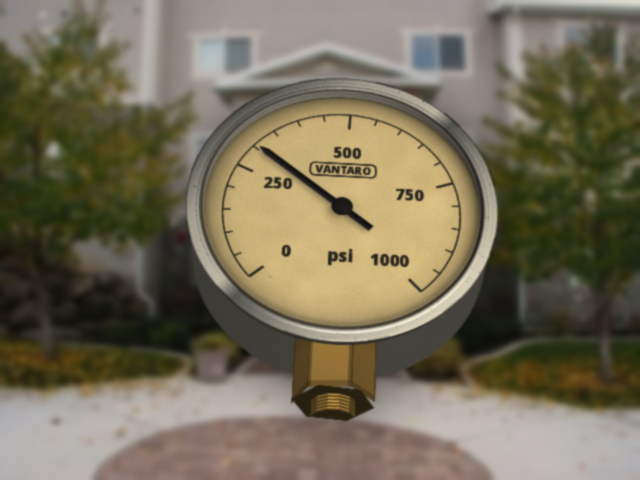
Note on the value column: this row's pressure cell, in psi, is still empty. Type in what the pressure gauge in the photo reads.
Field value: 300 psi
